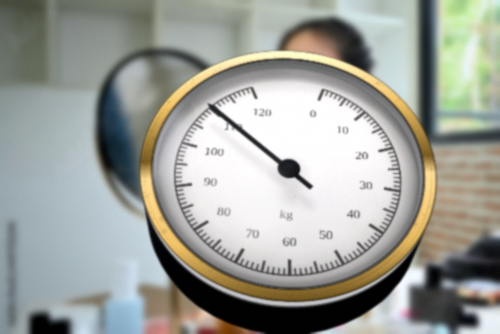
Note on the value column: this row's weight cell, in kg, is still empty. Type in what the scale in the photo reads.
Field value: 110 kg
